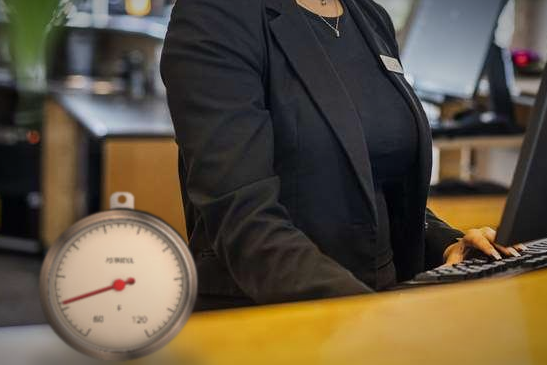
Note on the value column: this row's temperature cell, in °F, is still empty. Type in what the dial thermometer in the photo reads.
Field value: -36 °F
